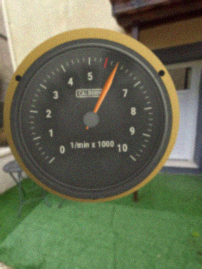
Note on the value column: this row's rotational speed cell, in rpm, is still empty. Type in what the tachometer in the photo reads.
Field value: 6000 rpm
